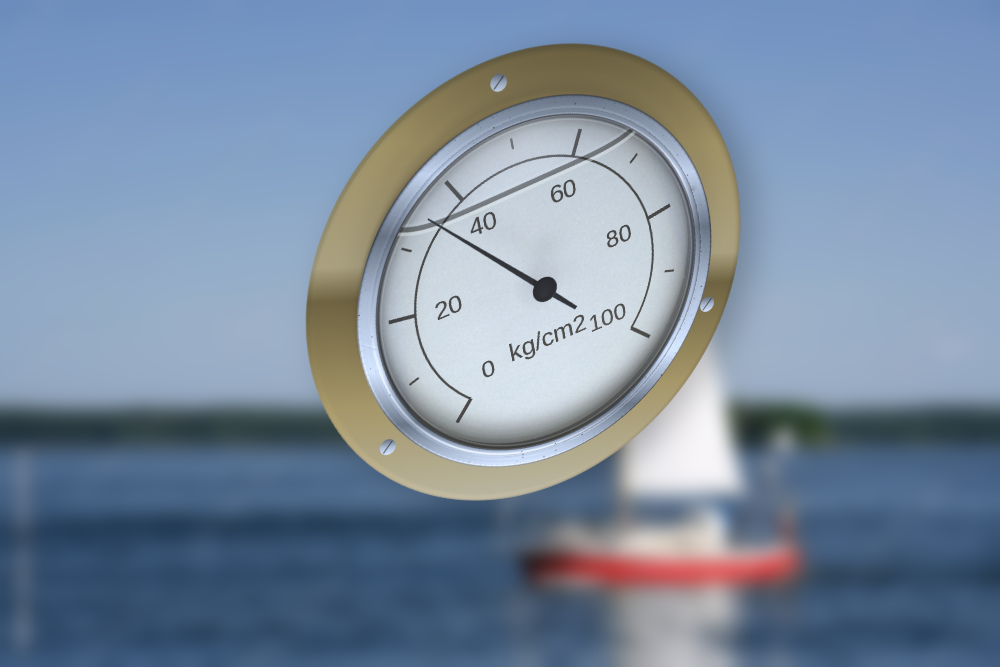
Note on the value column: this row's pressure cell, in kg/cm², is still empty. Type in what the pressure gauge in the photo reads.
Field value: 35 kg/cm²
